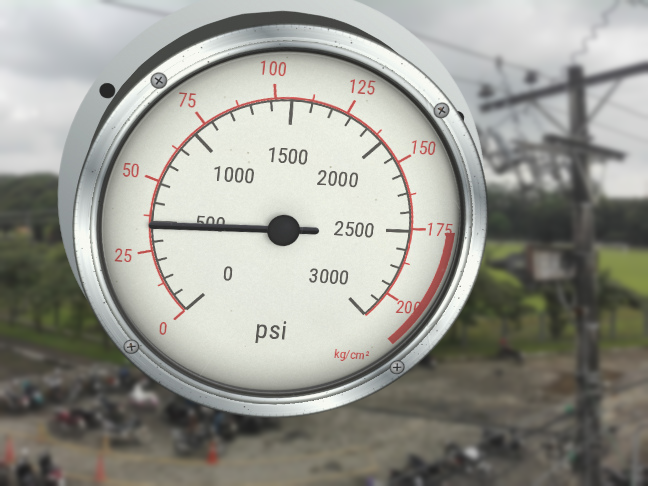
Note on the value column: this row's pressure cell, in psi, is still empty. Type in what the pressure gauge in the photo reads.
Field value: 500 psi
